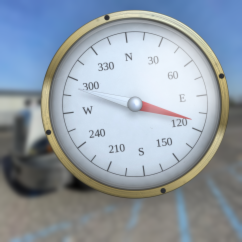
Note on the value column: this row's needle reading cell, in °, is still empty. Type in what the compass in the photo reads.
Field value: 112.5 °
